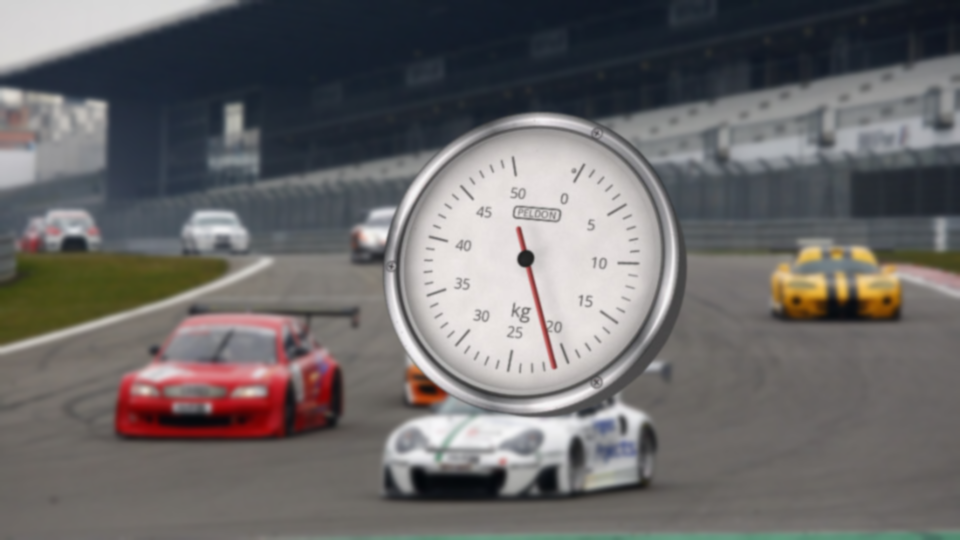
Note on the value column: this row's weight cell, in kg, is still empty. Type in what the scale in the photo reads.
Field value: 21 kg
